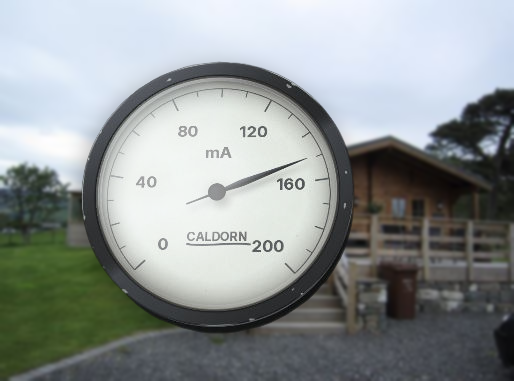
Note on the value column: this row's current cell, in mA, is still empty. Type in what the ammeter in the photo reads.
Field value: 150 mA
